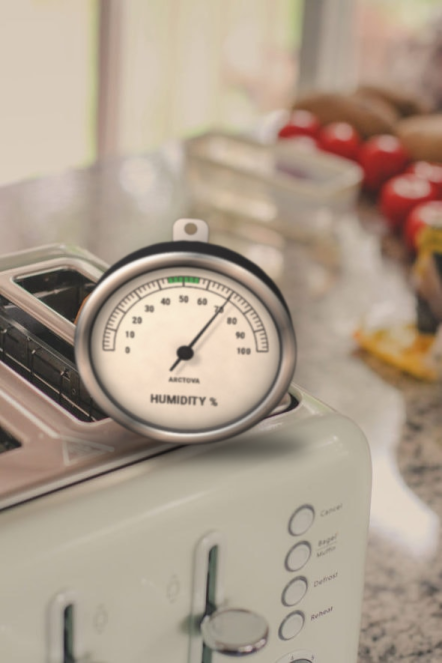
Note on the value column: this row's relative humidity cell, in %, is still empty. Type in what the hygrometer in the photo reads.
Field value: 70 %
